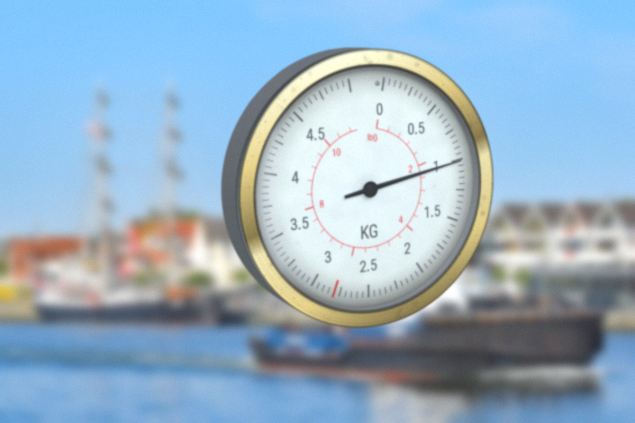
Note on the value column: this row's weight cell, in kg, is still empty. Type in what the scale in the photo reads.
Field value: 1 kg
